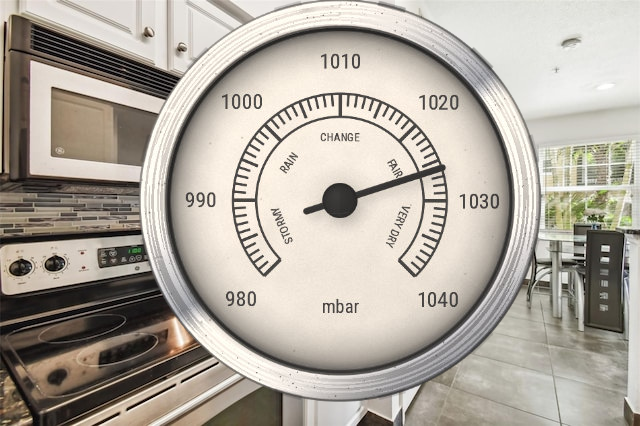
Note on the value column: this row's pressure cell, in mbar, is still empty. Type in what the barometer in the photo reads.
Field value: 1026 mbar
